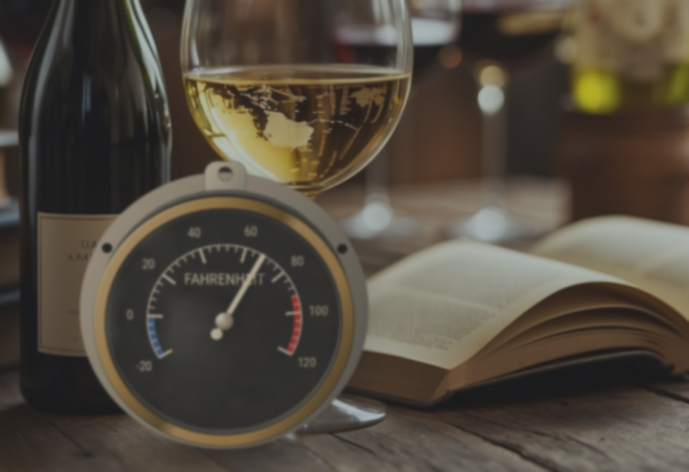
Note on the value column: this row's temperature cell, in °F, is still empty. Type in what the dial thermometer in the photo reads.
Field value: 68 °F
